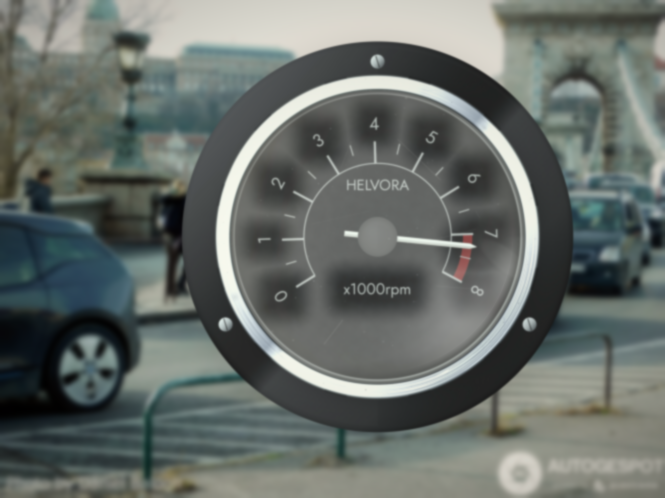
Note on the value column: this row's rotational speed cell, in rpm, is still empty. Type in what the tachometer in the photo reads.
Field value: 7250 rpm
